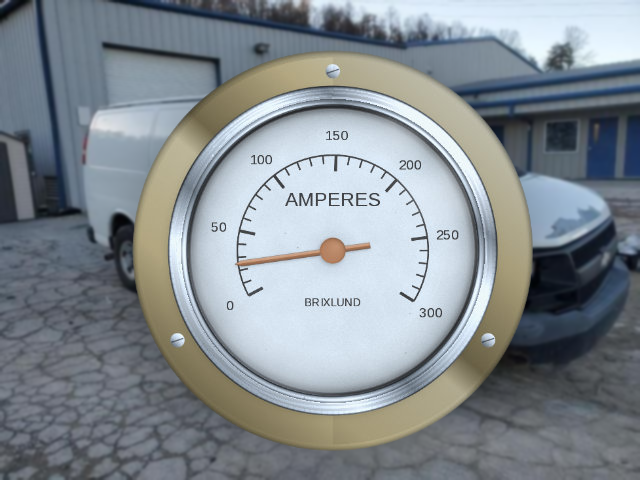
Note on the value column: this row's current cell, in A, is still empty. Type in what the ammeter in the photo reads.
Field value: 25 A
